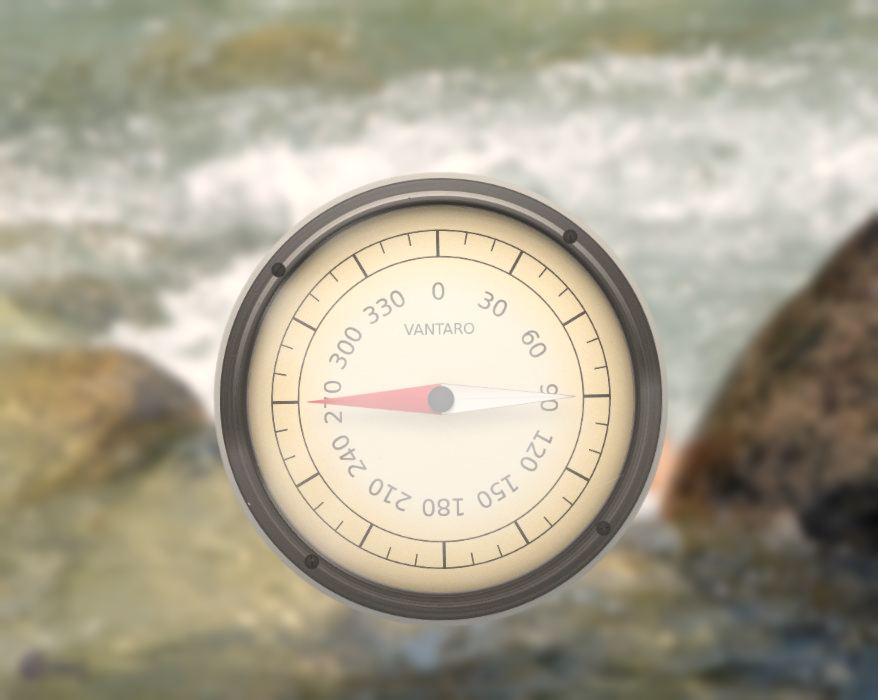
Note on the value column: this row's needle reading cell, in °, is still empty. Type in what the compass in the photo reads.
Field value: 270 °
